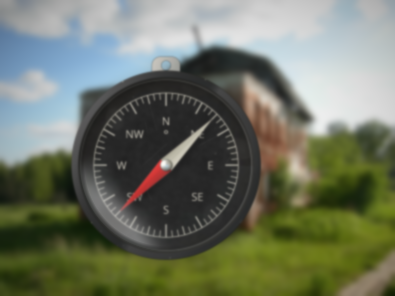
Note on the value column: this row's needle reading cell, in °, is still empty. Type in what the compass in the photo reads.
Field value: 225 °
